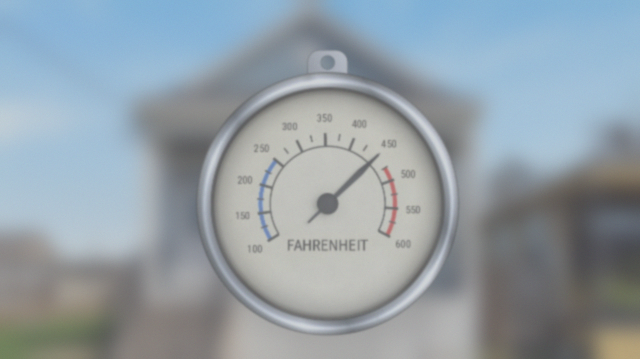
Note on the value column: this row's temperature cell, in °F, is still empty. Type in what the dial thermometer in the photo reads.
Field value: 450 °F
